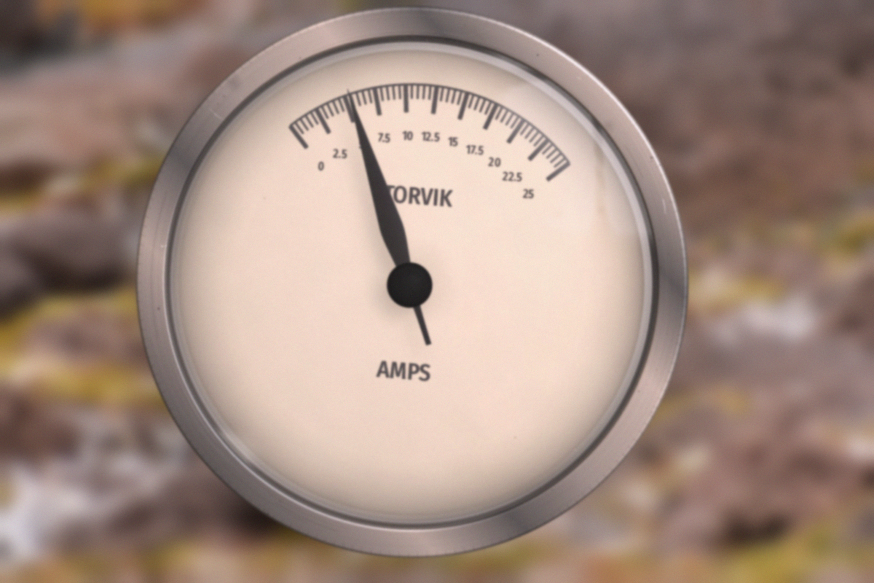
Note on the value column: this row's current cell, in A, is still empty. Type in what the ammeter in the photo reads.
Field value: 5.5 A
